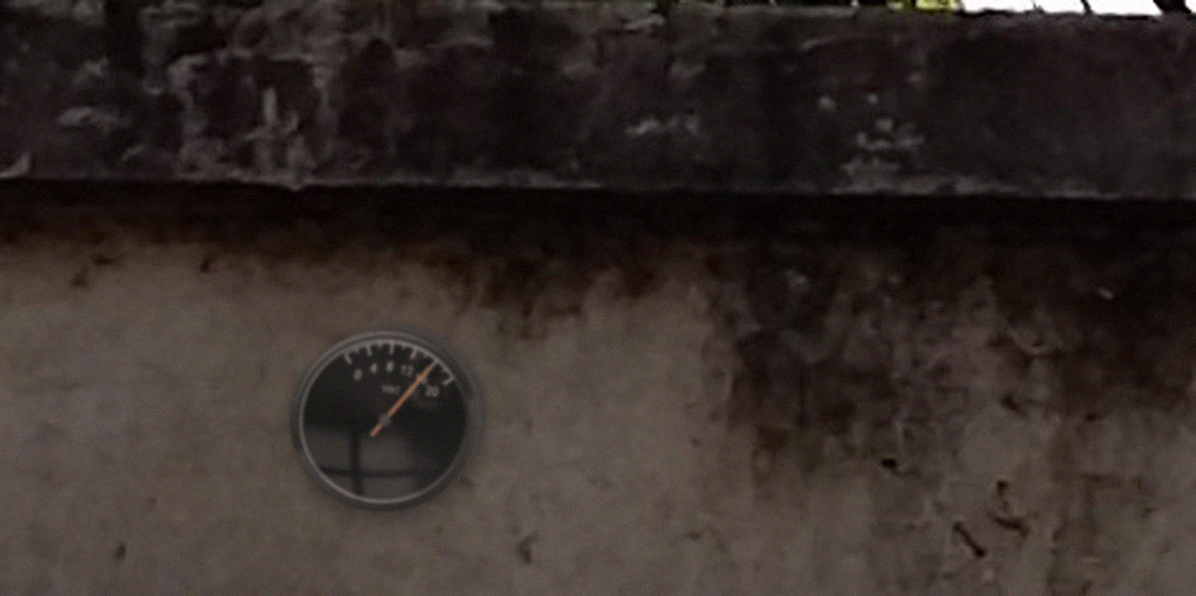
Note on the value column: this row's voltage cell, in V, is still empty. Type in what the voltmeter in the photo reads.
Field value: 16 V
